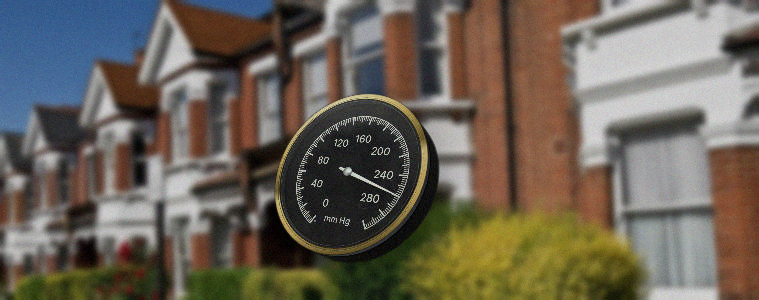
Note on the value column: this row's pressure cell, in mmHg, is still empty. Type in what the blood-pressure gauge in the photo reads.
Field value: 260 mmHg
